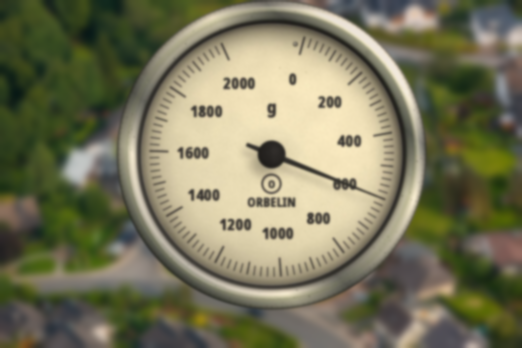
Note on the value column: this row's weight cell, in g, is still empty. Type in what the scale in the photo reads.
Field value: 600 g
